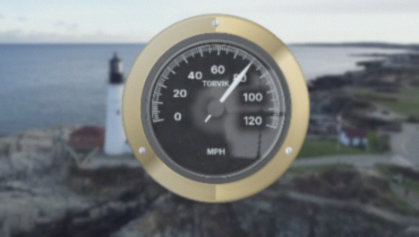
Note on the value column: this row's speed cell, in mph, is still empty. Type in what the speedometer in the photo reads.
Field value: 80 mph
